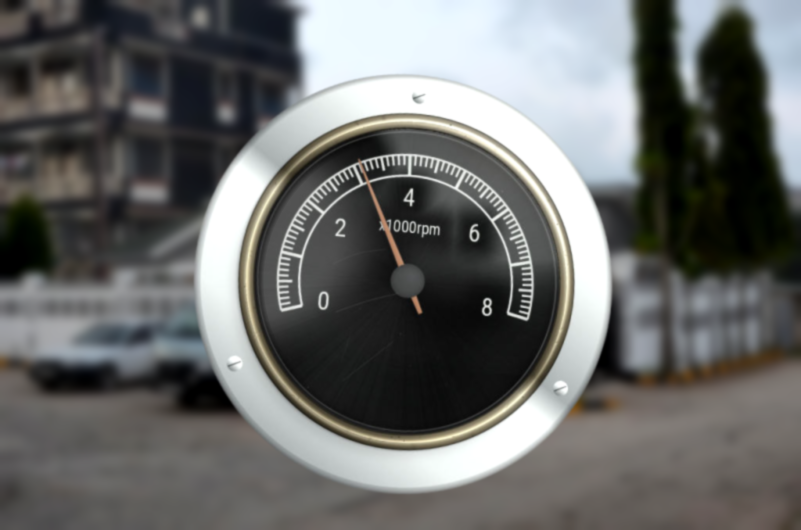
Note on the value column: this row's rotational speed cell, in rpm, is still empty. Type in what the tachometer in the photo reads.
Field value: 3100 rpm
